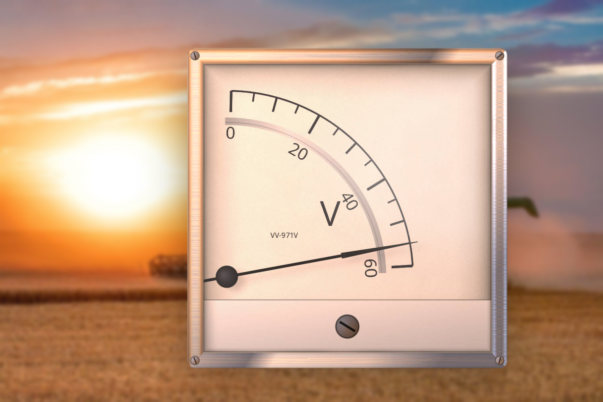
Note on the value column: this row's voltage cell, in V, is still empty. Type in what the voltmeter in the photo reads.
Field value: 55 V
